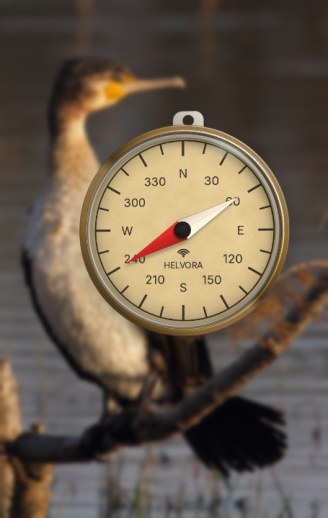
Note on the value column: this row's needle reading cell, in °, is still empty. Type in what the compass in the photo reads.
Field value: 240 °
